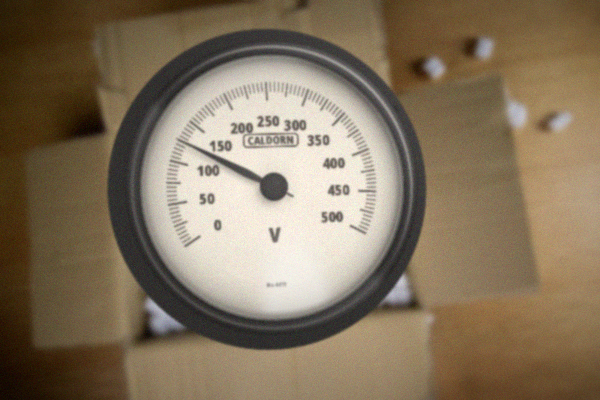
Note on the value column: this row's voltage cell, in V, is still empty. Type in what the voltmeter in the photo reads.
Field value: 125 V
